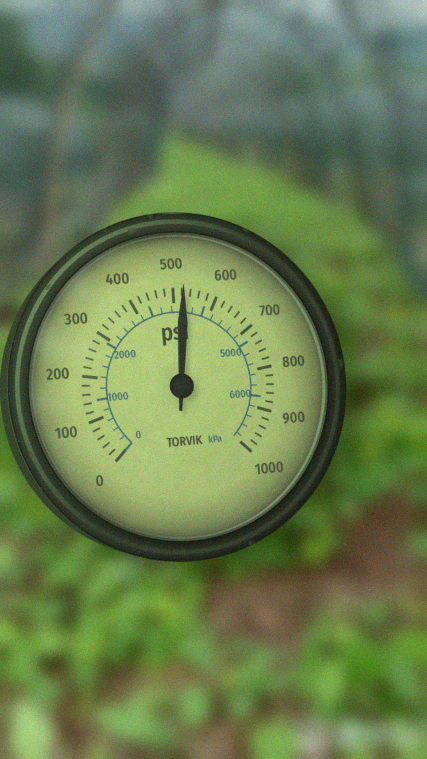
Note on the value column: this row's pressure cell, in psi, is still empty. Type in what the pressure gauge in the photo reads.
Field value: 520 psi
